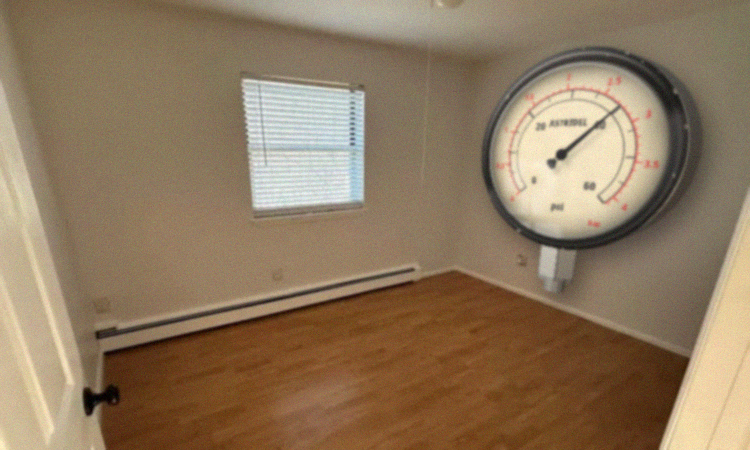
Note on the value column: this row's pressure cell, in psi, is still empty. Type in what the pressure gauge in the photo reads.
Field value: 40 psi
